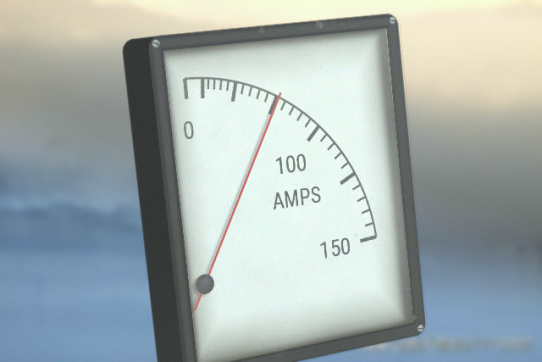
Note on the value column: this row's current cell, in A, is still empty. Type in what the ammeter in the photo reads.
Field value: 75 A
